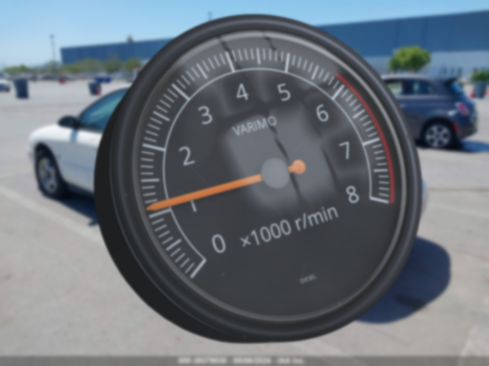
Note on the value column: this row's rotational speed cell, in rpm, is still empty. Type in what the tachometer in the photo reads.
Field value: 1100 rpm
